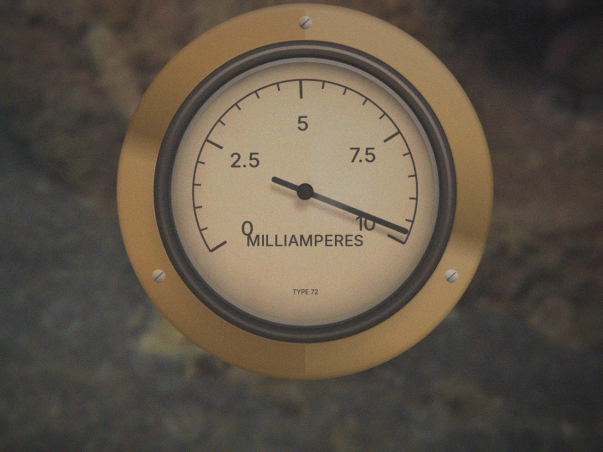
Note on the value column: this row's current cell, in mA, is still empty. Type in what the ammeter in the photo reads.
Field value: 9.75 mA
